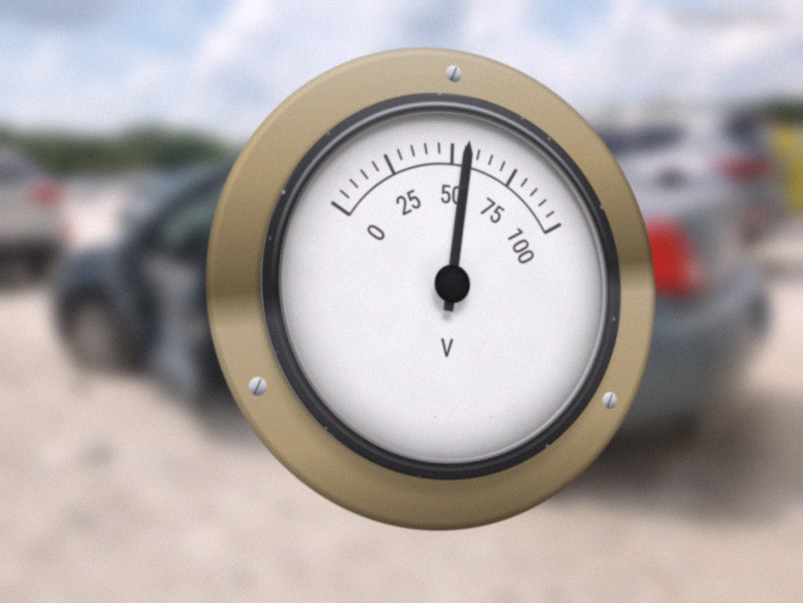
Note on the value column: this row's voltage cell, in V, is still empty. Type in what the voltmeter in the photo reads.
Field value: 55 V
